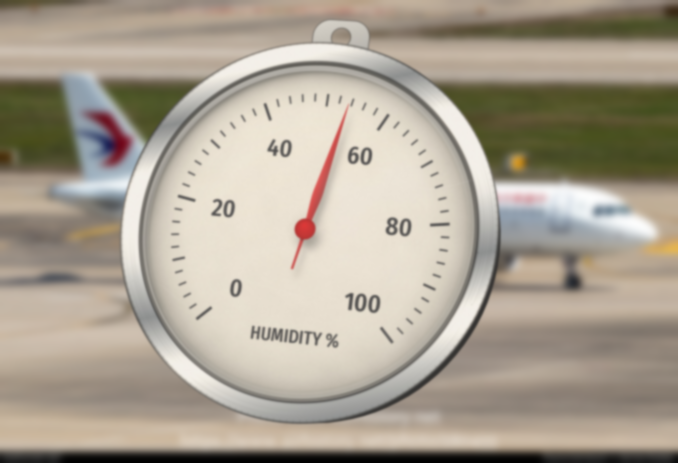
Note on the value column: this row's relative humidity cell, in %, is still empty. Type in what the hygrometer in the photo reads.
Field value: 54 %
